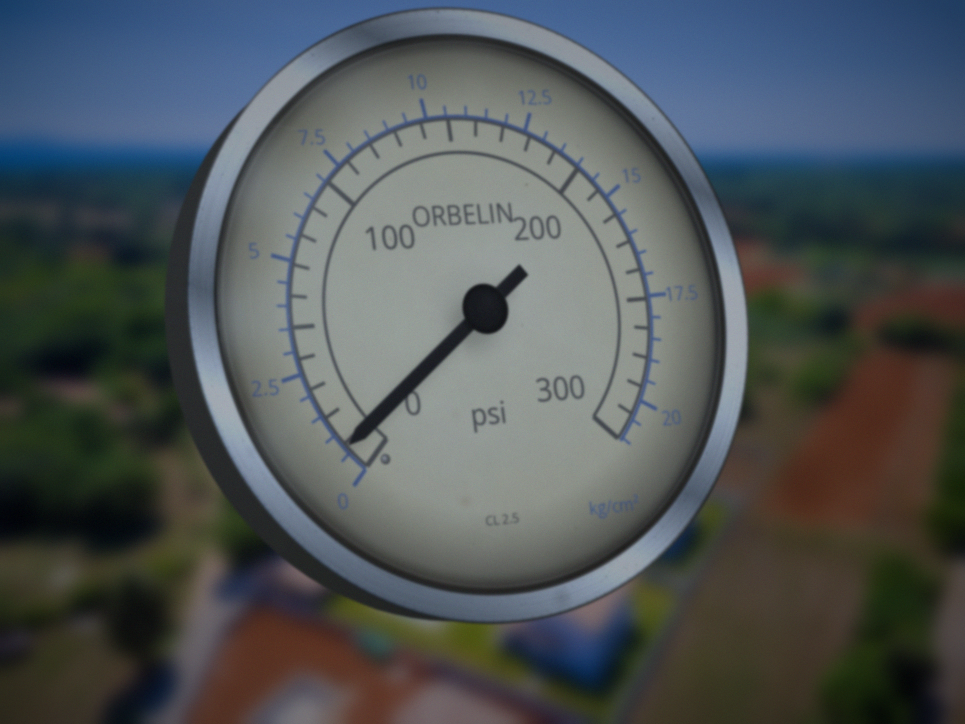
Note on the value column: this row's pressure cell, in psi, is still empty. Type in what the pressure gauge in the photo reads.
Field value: 10 psi
